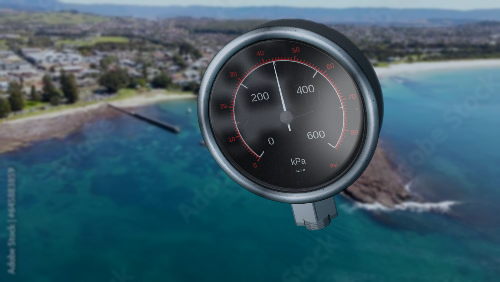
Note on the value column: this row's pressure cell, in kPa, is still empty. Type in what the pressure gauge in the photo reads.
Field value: 300 kPa
